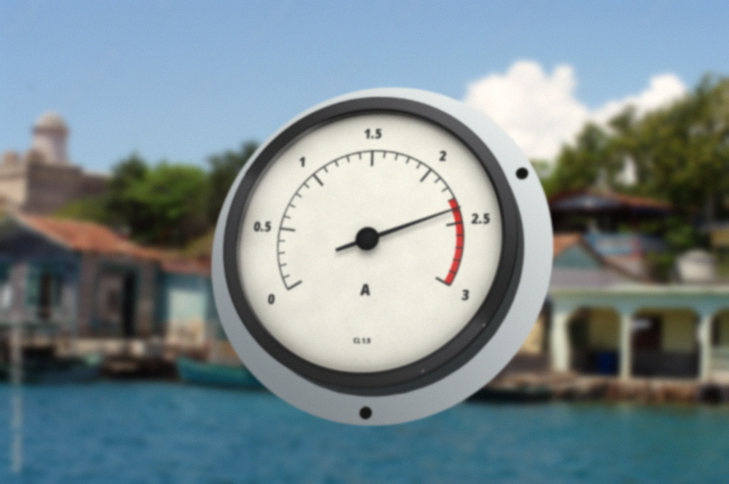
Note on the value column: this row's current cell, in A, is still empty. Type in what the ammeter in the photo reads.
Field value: 2.4 A
